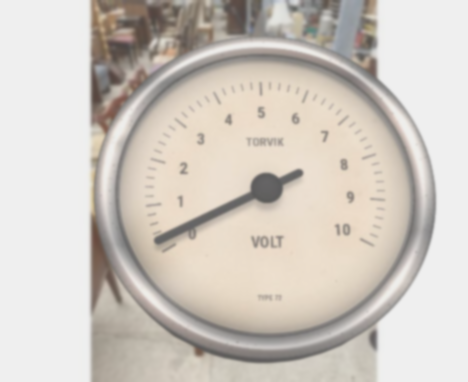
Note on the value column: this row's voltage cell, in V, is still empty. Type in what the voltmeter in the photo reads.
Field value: 0.2 V
